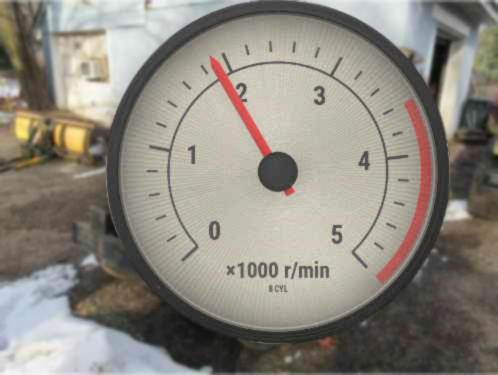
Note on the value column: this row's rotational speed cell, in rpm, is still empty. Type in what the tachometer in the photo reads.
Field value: 1900 rpm
